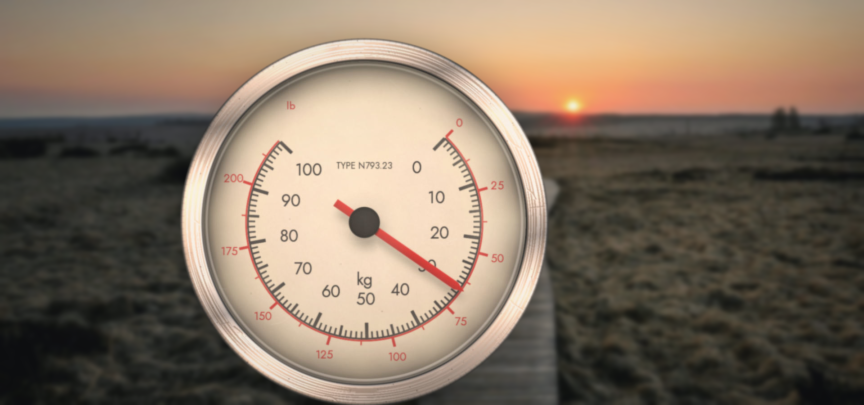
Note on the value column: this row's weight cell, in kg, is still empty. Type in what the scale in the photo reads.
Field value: 30 kg
